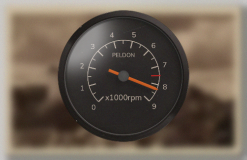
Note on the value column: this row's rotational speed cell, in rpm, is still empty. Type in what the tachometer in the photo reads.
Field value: 8250 rpm
